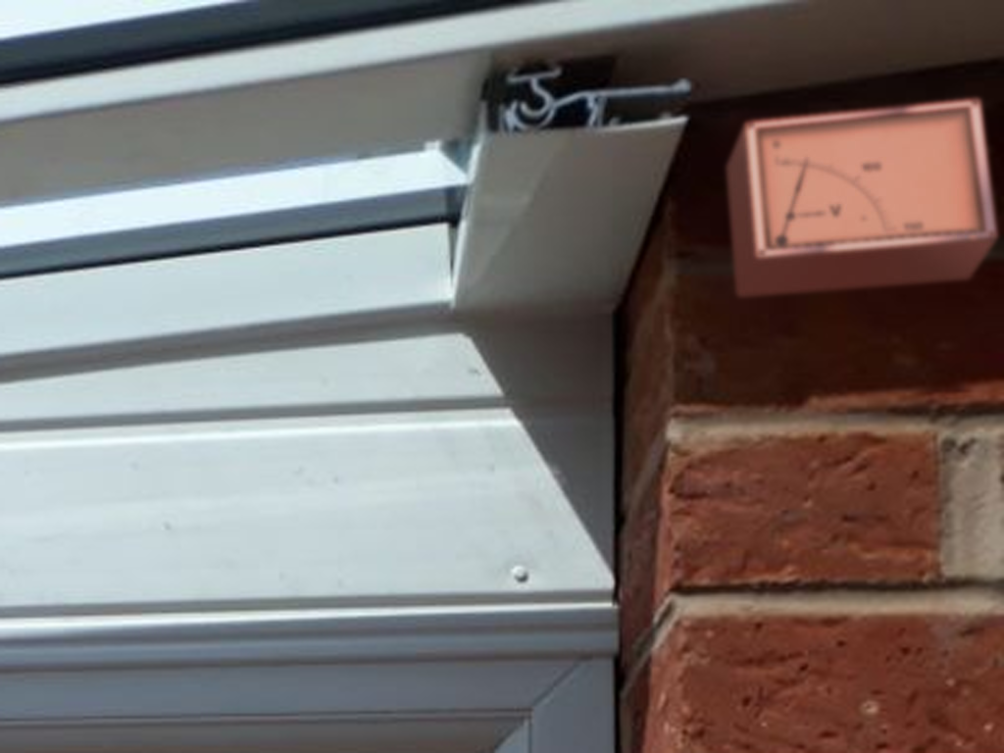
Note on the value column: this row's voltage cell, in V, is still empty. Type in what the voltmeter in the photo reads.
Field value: 50 V
